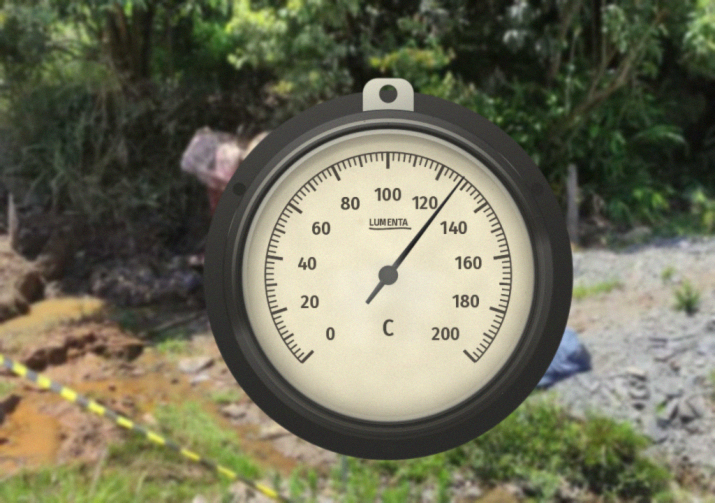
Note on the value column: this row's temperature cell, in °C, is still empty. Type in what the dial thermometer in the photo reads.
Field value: 128 °C
